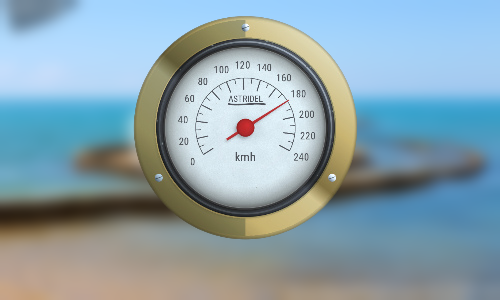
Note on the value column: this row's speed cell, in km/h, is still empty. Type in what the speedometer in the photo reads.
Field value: 180 km/h
